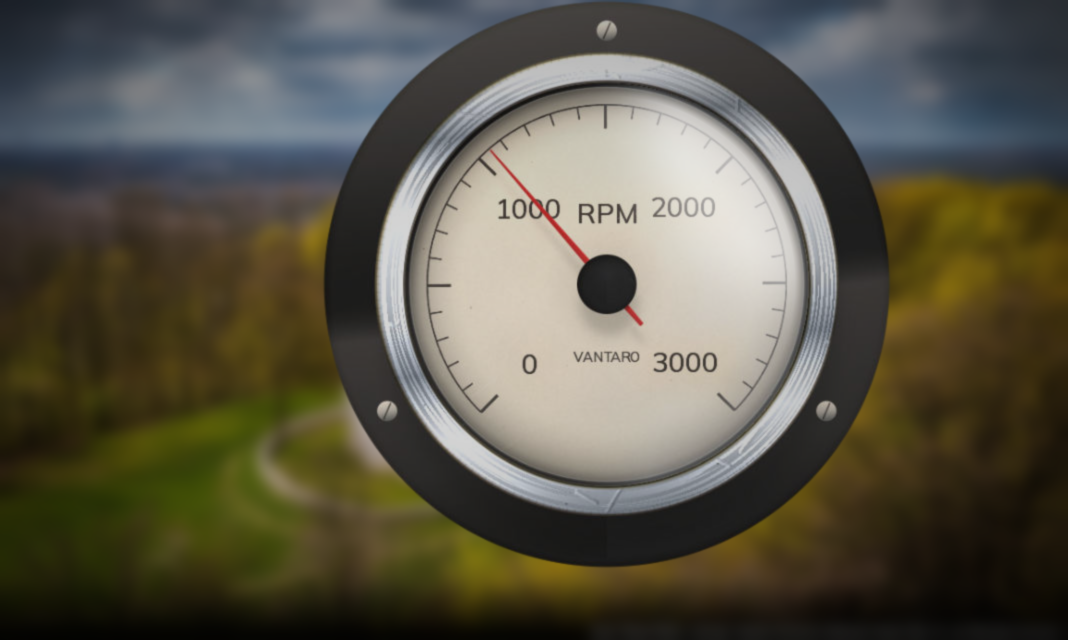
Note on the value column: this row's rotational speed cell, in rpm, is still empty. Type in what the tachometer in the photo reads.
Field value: 1050 rpm
